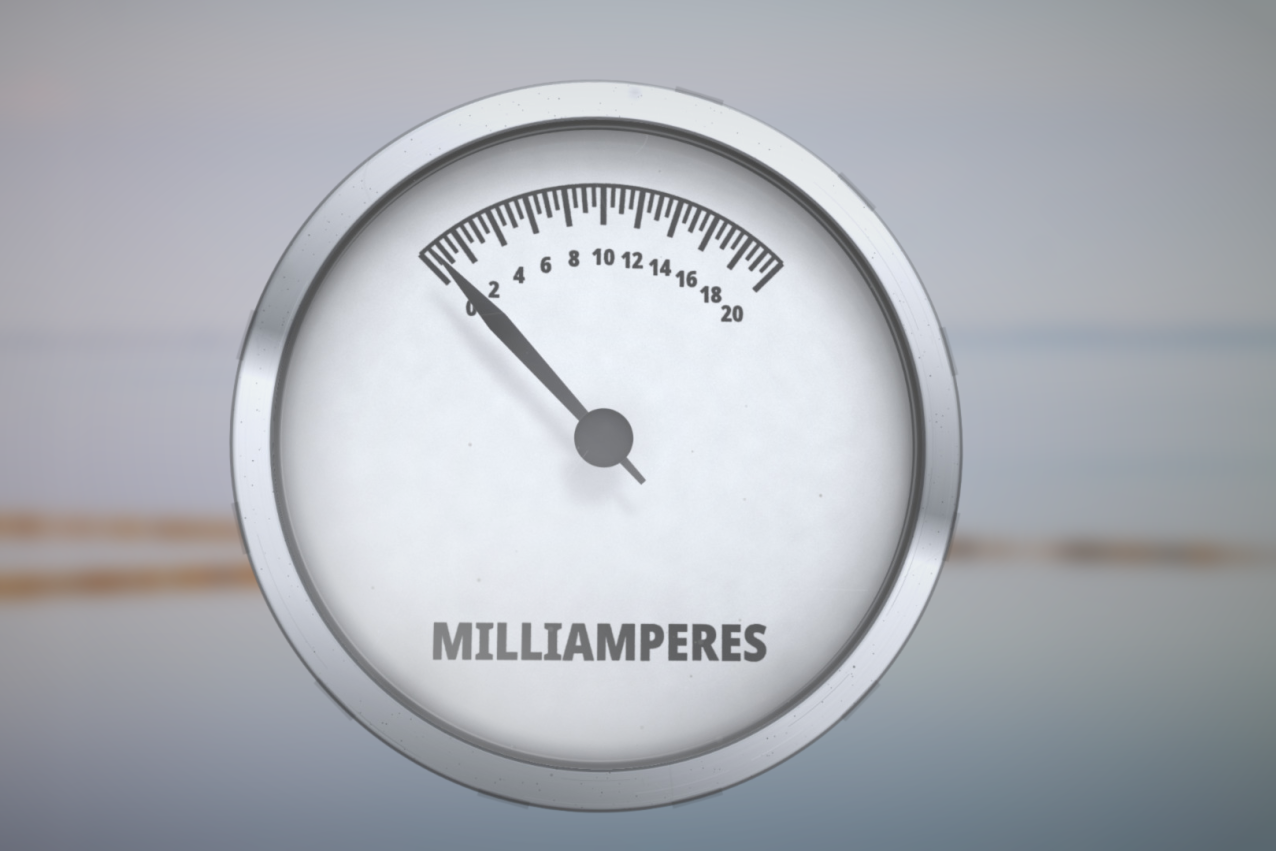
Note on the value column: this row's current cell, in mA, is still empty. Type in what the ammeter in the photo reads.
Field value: 0.5 mA
